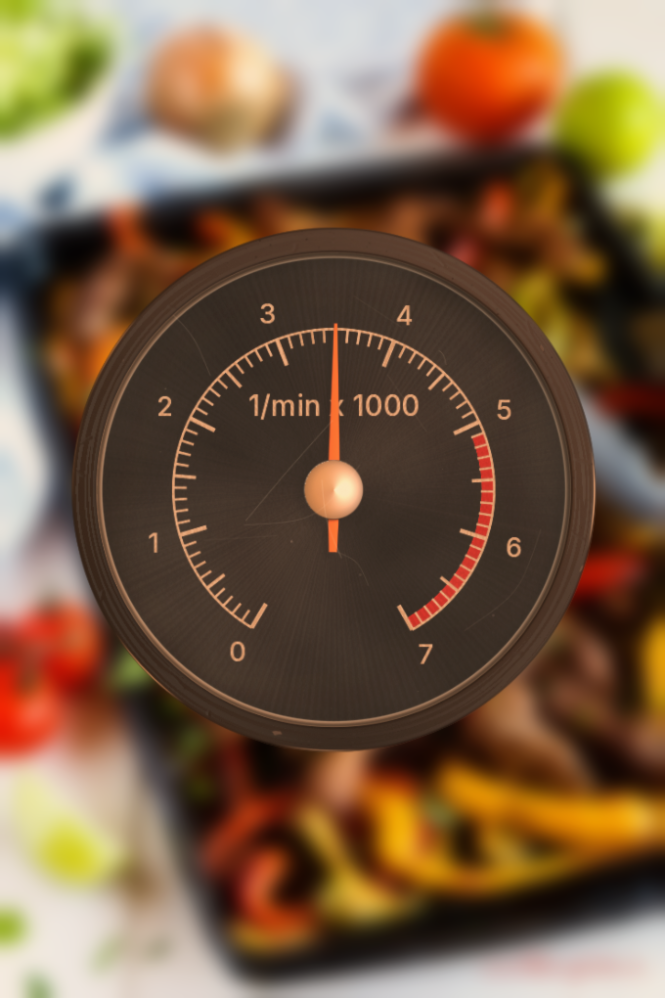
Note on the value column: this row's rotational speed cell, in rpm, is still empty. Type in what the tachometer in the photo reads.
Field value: 3500 rpm
